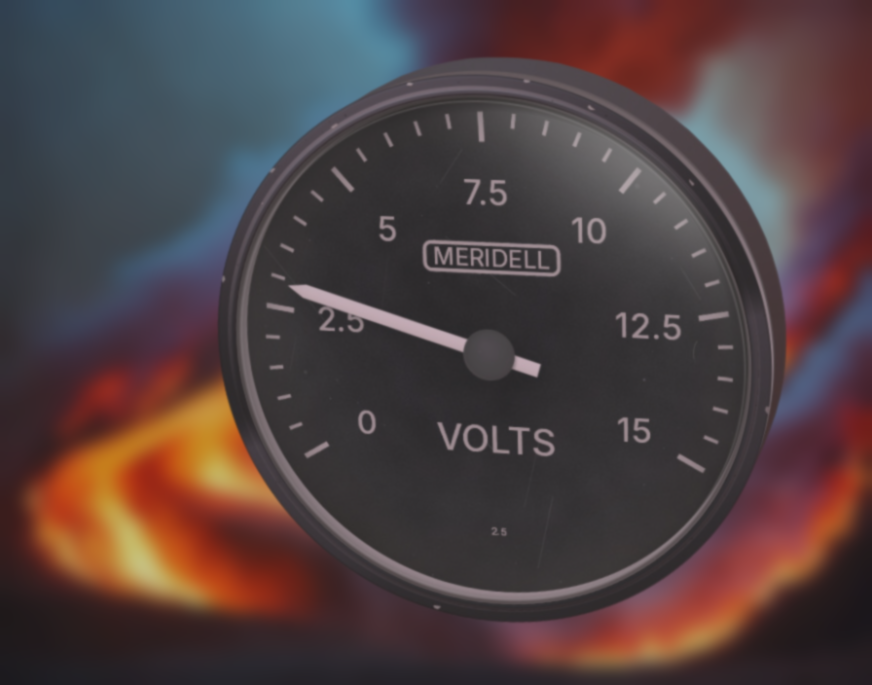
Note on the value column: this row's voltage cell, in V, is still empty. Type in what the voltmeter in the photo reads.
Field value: 3 V
